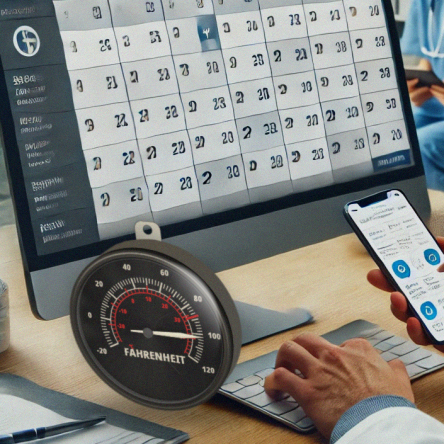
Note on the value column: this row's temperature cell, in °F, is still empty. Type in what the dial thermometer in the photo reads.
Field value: 100 °F
